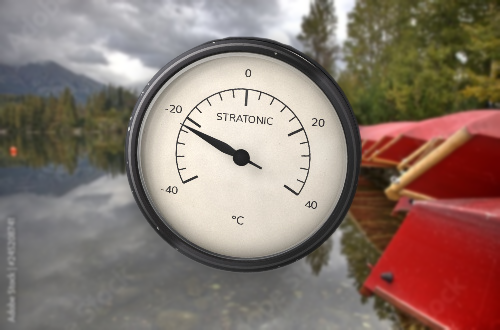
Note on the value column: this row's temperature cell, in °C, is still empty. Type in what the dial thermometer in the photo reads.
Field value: -22 °C
